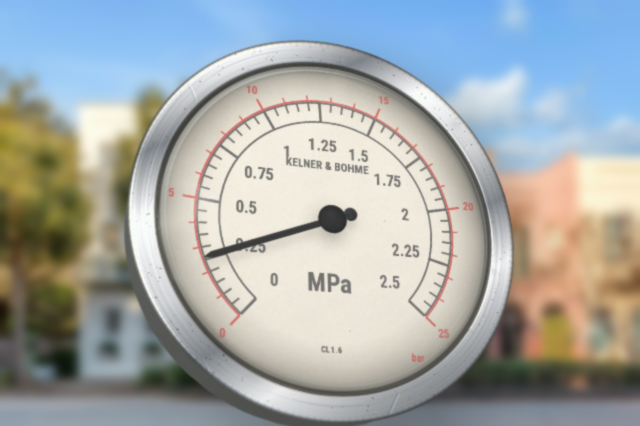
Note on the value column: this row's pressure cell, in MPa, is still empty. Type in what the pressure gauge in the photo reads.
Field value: 0.25 MPa
